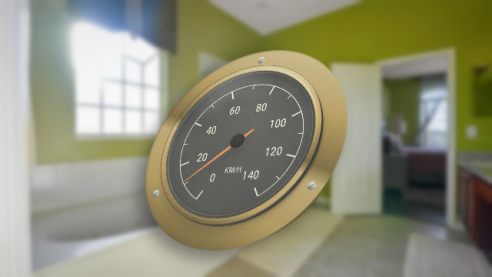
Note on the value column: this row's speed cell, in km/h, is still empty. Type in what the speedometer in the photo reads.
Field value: 10 km/h
